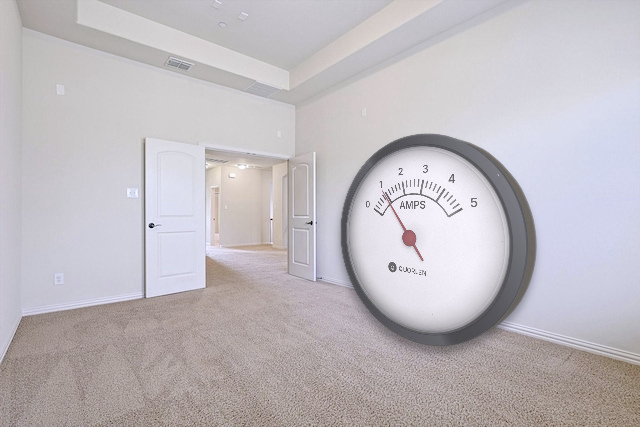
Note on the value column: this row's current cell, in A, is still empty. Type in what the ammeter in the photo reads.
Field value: 1 A
